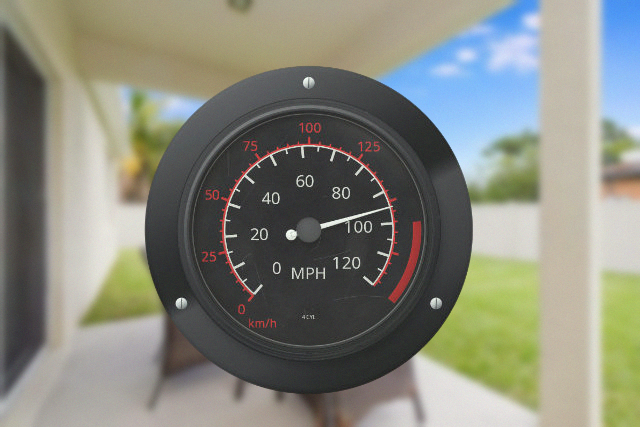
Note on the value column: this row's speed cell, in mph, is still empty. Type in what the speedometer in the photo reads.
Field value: 95 mph
